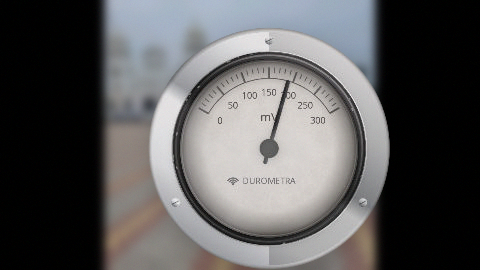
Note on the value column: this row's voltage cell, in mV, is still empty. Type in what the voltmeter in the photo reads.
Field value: 190 mV
